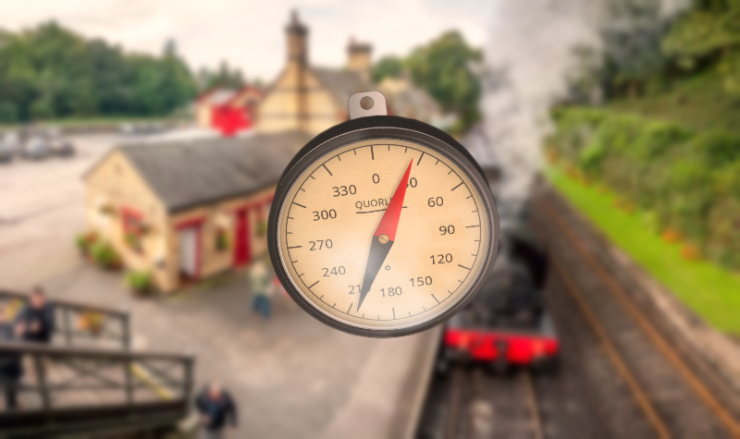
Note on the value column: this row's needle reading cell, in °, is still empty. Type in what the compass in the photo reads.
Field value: 25 °
